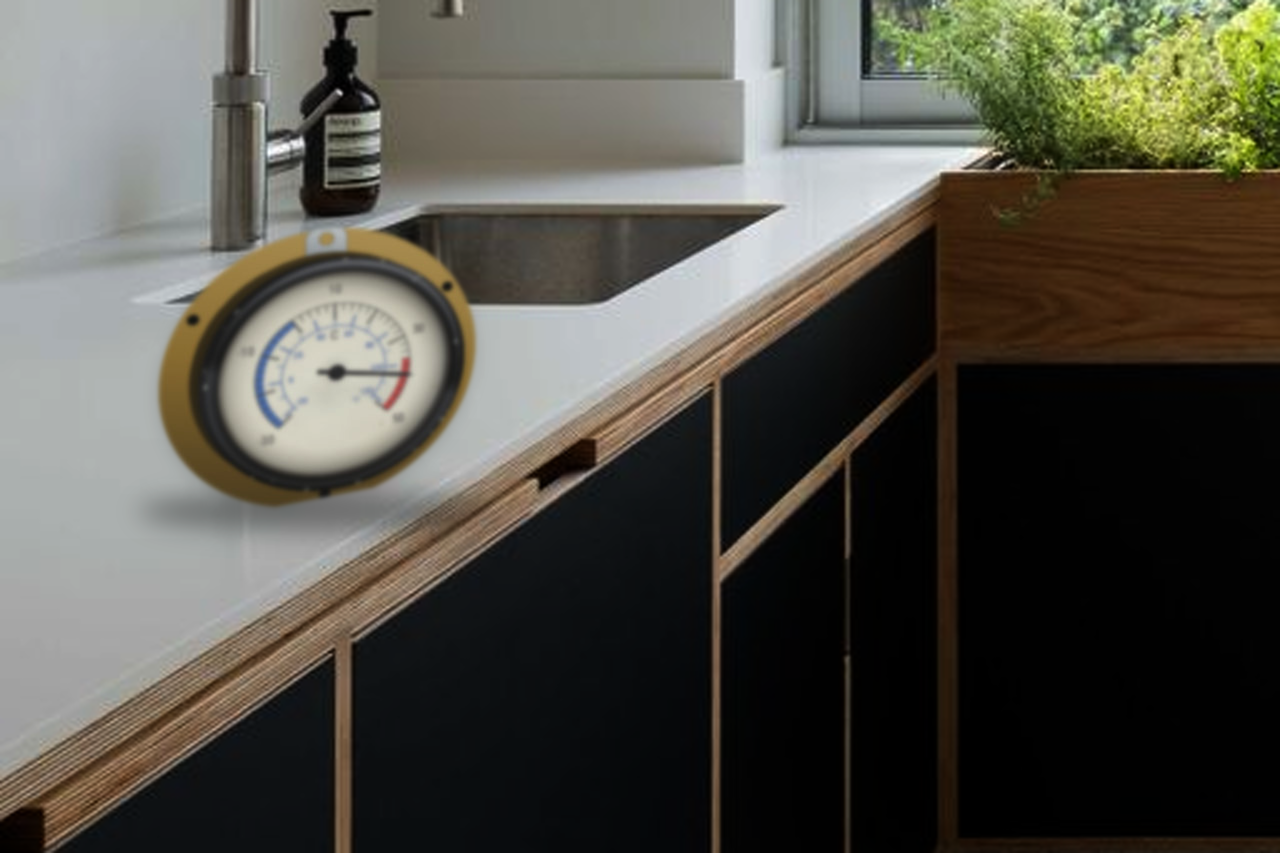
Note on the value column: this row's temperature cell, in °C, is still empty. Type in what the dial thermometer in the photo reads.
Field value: 40 °C
